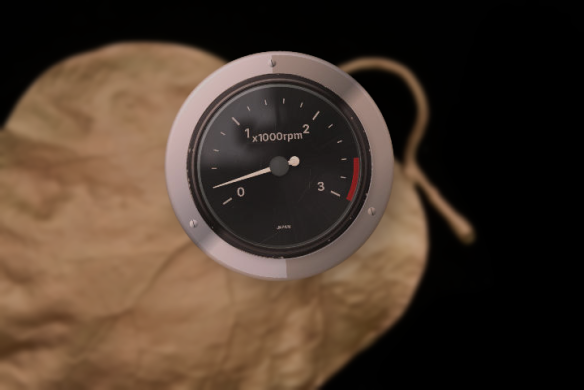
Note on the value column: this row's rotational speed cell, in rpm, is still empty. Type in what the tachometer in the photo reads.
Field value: 200 rpm
